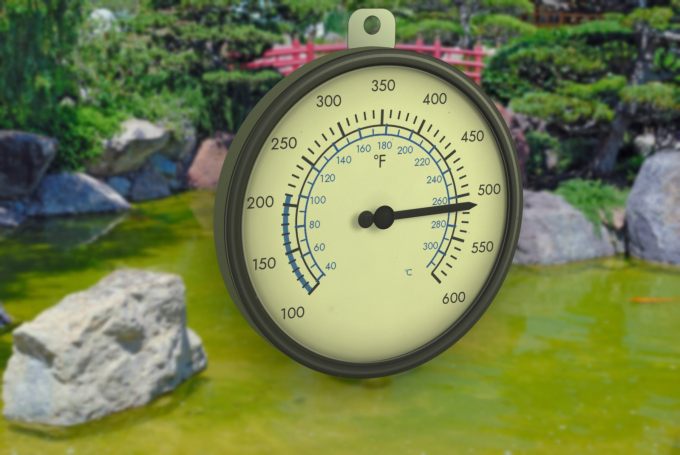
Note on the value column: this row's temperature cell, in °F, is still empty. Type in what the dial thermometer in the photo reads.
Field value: 510 °F
